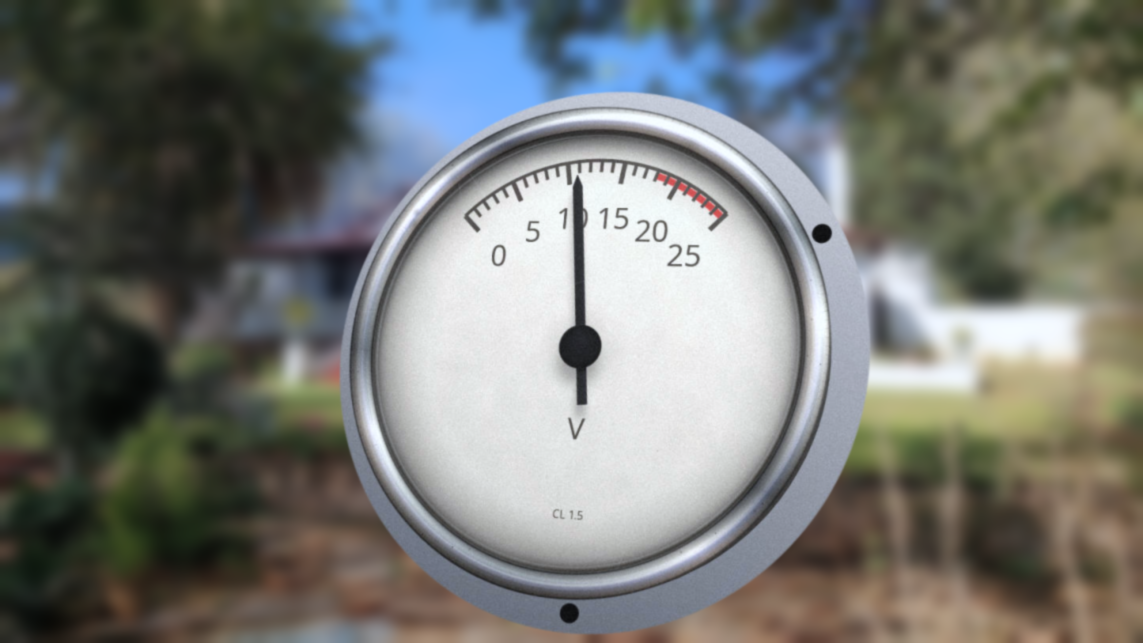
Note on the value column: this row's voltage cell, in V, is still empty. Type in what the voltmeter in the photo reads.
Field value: 11 V
